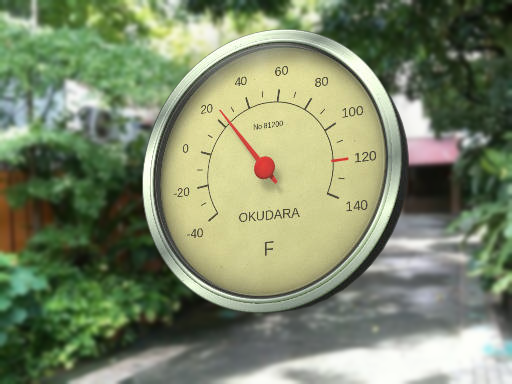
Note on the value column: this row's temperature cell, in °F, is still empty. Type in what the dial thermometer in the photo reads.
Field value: 25 °F
